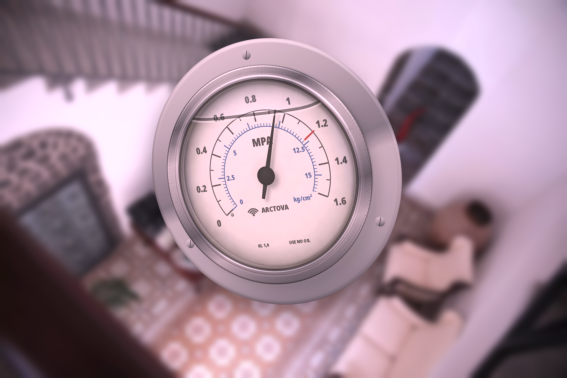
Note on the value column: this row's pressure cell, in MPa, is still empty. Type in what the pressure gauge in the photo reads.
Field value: 0.95 MPa
